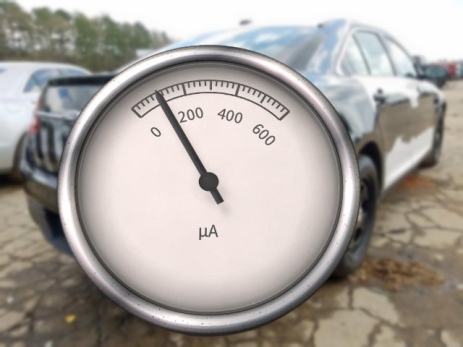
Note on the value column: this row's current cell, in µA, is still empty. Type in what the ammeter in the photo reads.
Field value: 100 µA
